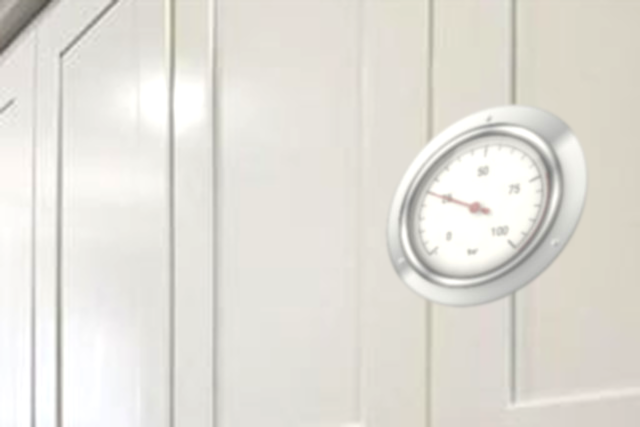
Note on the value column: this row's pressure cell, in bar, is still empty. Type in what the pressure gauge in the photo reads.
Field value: 25 bar
